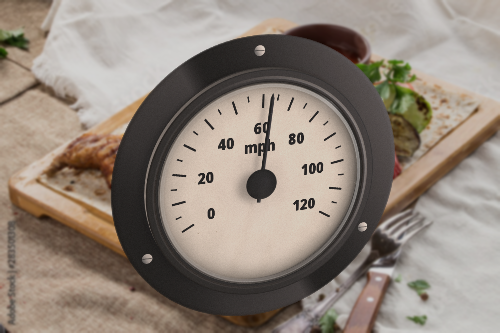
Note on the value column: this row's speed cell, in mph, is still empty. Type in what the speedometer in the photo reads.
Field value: 62.5 mph
